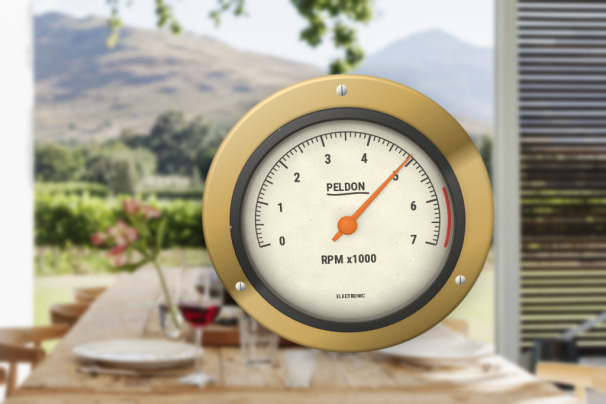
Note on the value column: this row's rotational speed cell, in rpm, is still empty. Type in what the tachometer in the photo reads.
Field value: 4900 rpm
